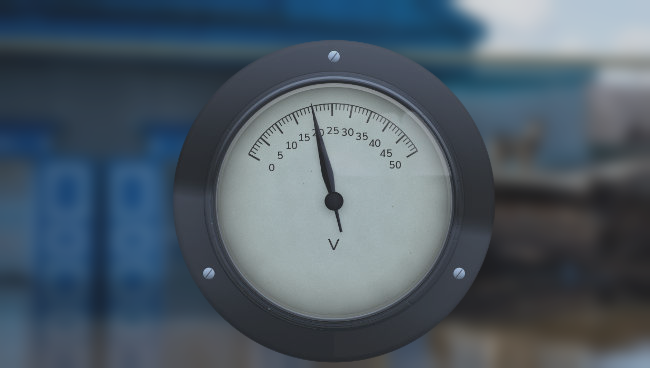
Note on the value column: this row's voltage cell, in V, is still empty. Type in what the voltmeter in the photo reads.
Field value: 20 V
